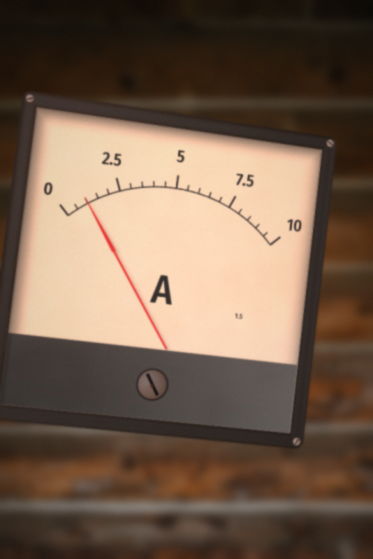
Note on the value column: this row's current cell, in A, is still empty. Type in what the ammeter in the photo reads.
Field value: 1 A
